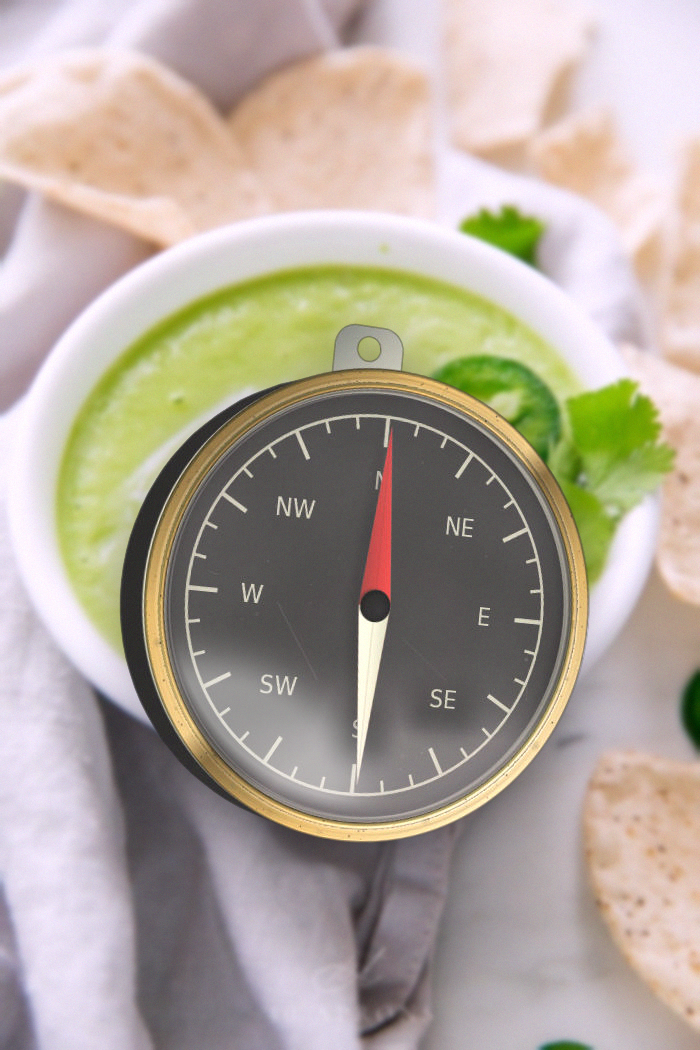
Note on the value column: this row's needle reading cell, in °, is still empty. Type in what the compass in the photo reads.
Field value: 0 °
